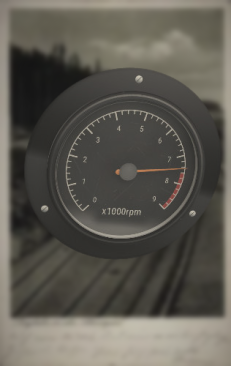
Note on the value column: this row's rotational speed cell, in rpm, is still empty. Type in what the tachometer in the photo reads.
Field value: 7400 rpm
